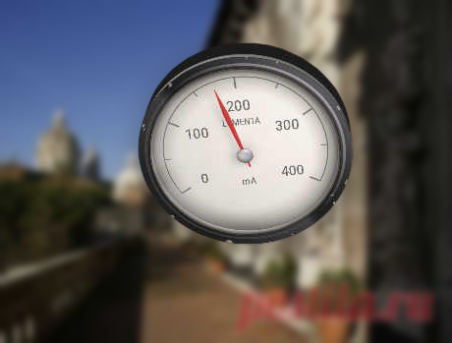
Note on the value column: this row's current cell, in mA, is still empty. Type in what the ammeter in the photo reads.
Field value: 175 mA
